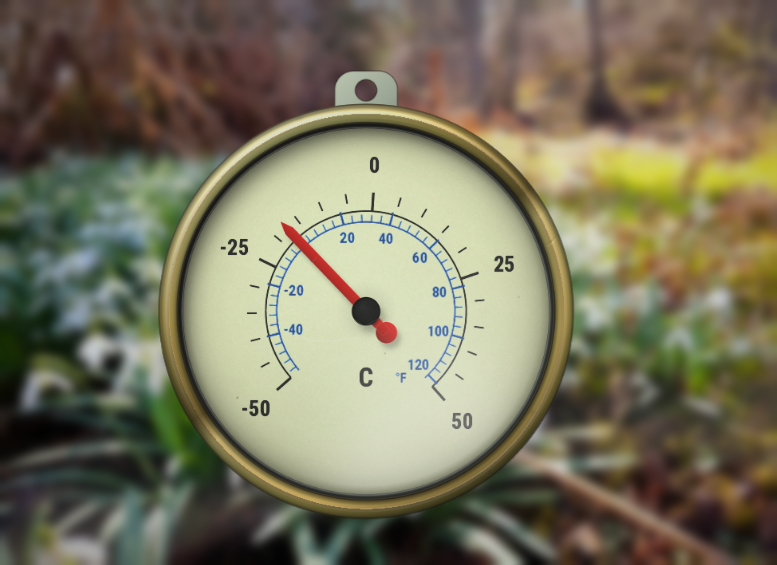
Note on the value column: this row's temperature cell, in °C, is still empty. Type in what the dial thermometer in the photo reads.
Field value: -17.5 °C
